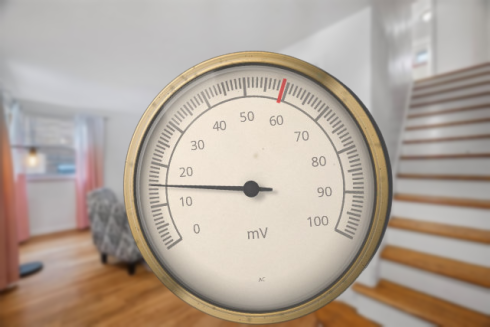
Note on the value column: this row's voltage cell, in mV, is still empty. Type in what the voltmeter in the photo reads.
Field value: 15 mV
